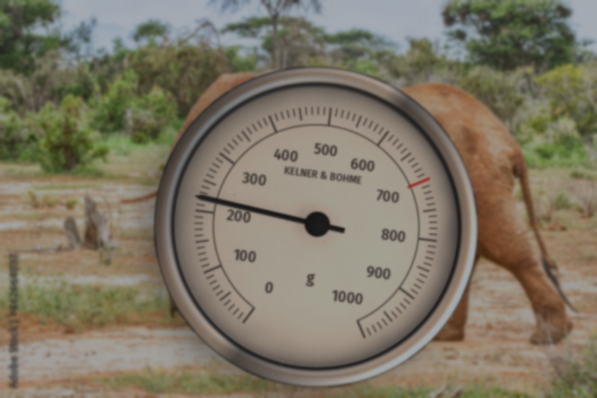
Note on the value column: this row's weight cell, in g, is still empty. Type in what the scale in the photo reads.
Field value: 220 g
